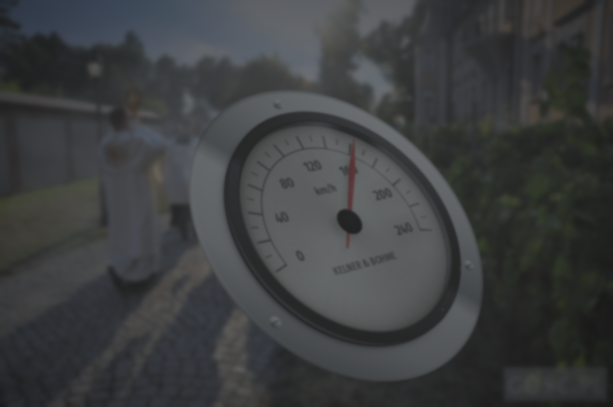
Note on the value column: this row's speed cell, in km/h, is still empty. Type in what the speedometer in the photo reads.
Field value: 160 km/h
